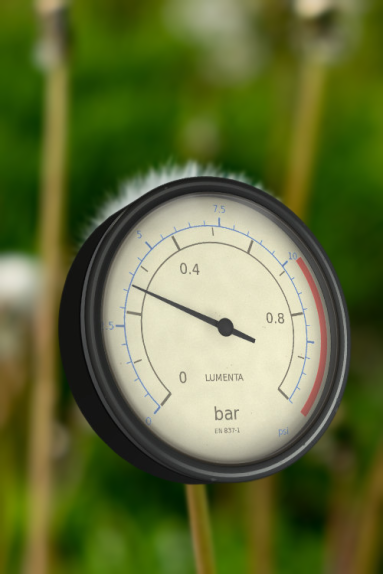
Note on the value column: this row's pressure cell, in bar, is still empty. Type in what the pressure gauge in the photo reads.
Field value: 0.25 bar
